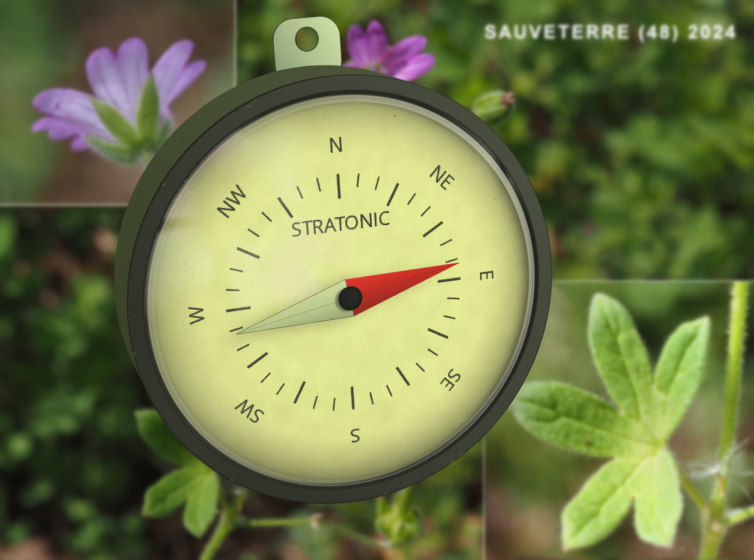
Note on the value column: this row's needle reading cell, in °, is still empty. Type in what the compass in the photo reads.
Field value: 80 °
